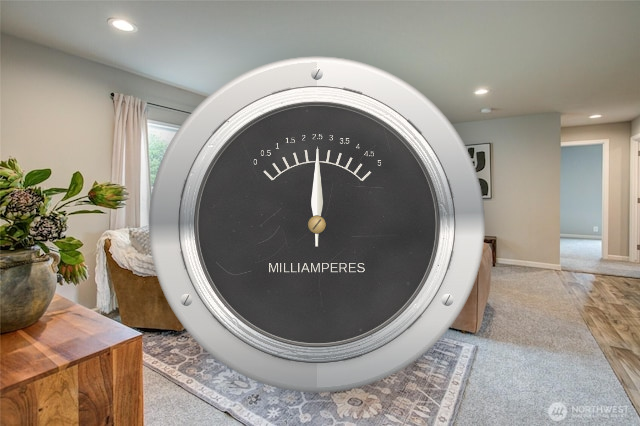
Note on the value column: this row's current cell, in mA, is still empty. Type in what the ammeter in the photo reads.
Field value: 2.5 mA
